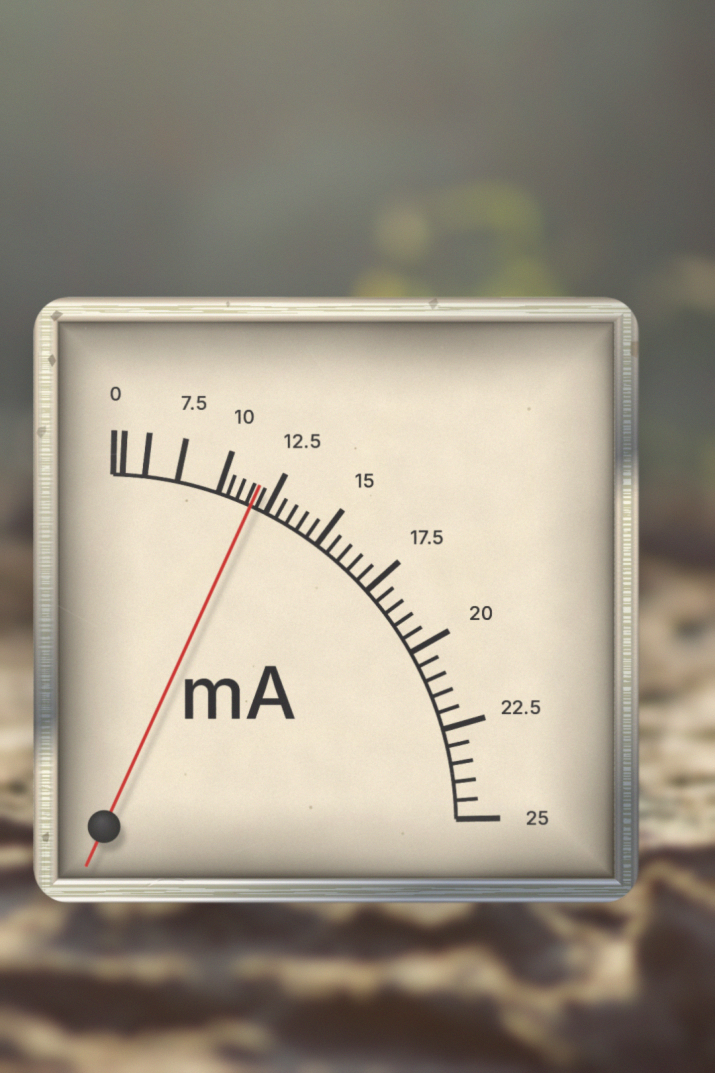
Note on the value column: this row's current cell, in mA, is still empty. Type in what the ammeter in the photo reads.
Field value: 11.75 mA
